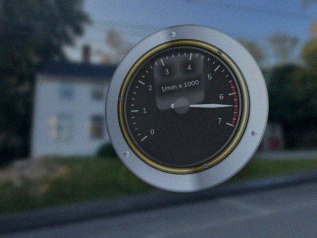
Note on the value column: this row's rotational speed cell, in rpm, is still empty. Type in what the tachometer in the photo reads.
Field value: 6400 rpm
